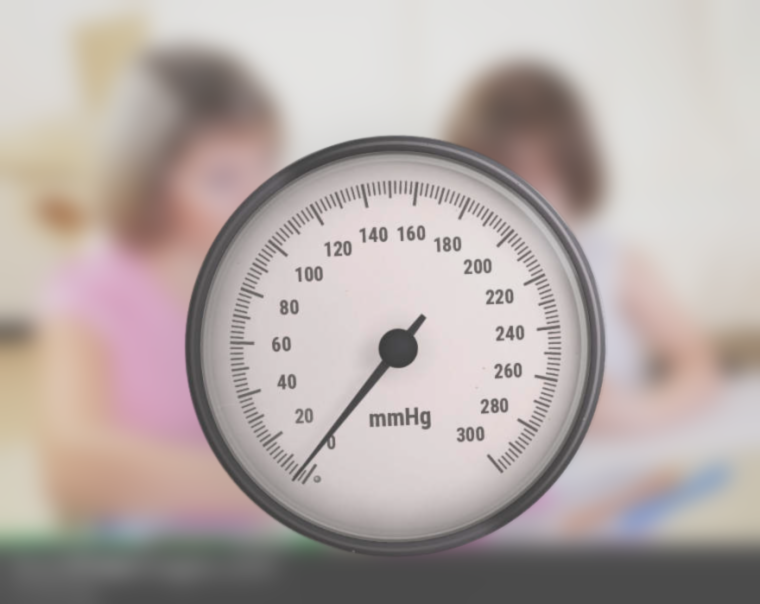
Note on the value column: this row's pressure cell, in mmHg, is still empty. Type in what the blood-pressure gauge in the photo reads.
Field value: 4 mmHg
